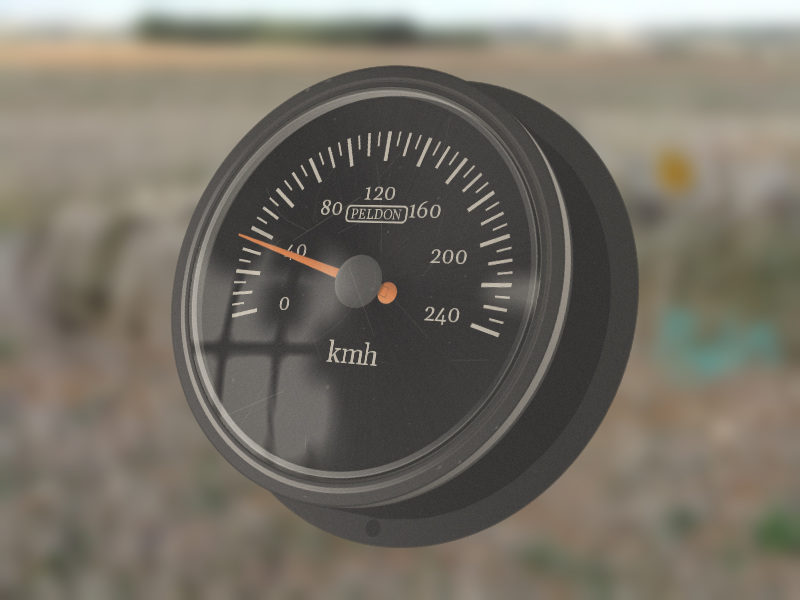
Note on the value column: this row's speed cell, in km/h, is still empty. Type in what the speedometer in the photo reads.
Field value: 35 km/h
